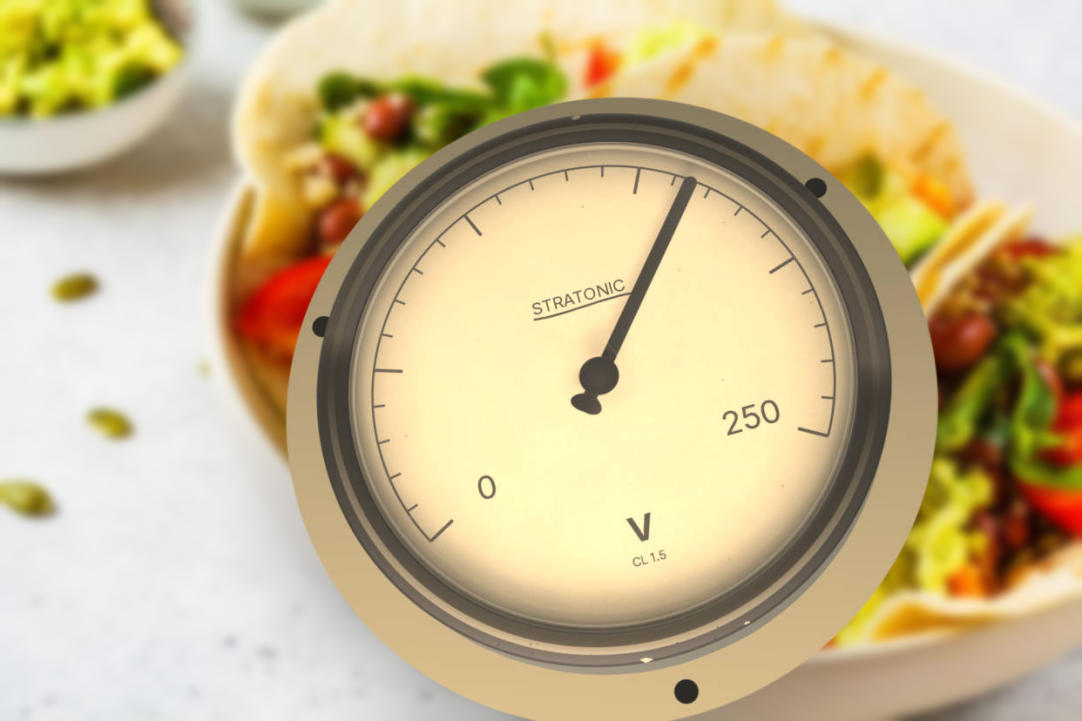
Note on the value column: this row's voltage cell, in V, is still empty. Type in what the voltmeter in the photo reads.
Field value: 165 V
